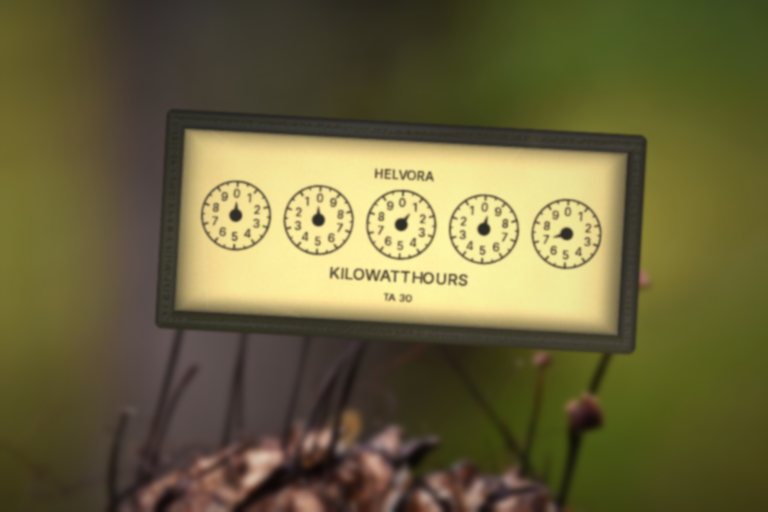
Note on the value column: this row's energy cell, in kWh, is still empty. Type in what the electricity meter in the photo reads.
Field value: 97 kWh
